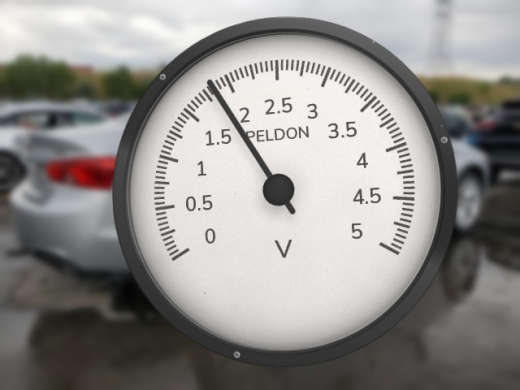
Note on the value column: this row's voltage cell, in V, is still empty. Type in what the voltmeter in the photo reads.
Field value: 1.85 V
